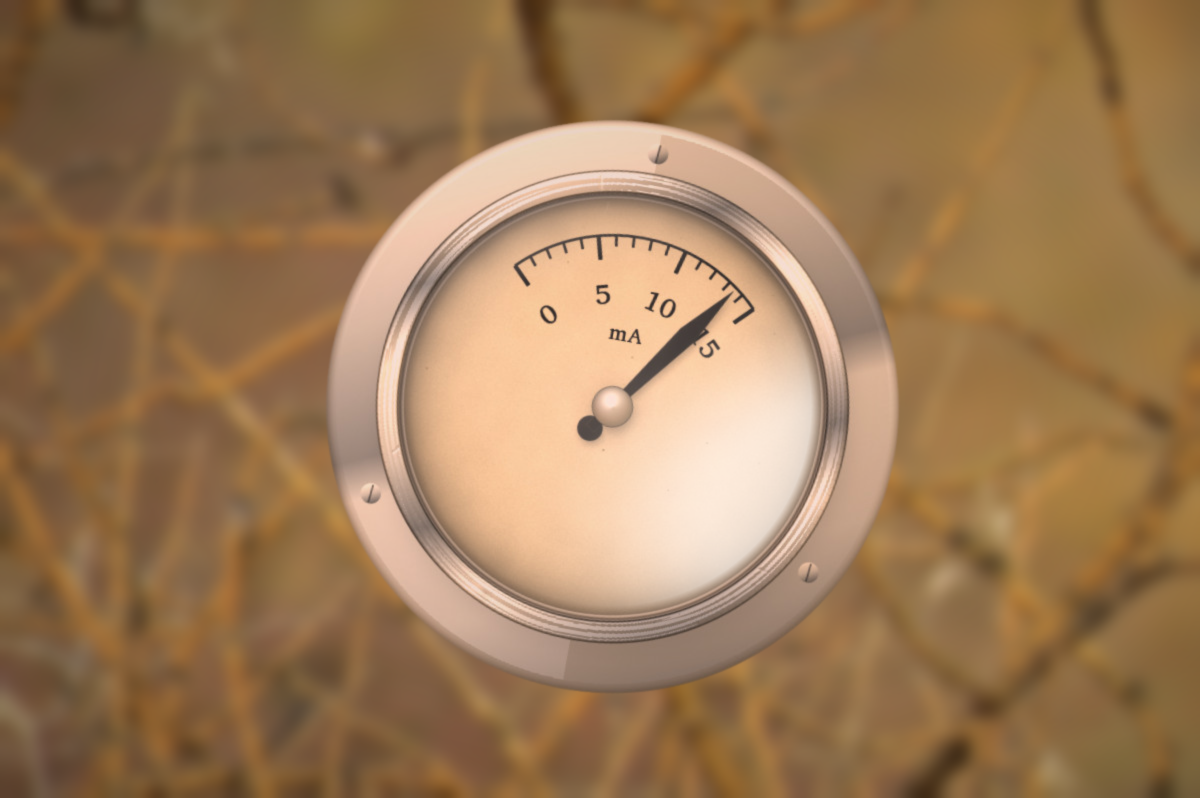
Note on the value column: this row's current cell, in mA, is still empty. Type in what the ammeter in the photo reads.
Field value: 13.5 mA
